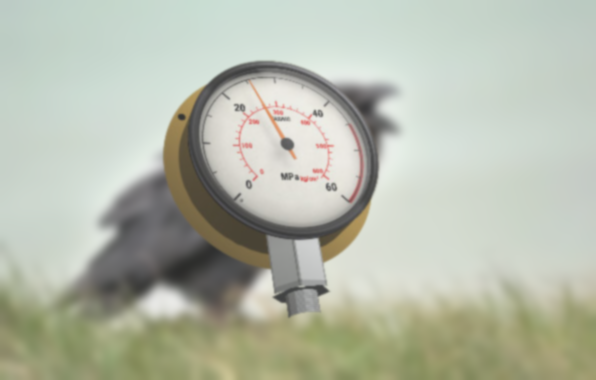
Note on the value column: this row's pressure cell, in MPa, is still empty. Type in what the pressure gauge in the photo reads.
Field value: 25 MPa
